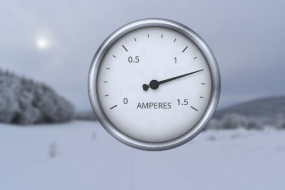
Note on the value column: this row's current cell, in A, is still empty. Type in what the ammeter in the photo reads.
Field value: 1.2 A
